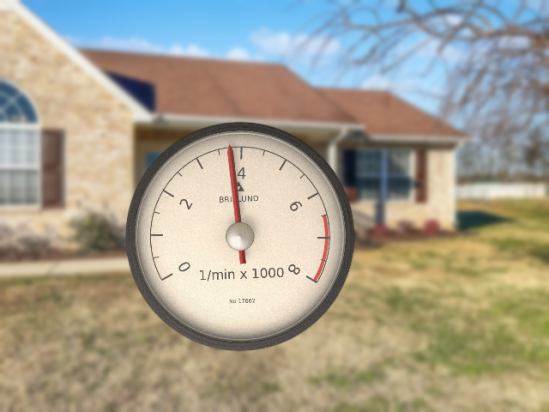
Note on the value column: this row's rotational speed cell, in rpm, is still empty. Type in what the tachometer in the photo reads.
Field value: 3750 rpm
